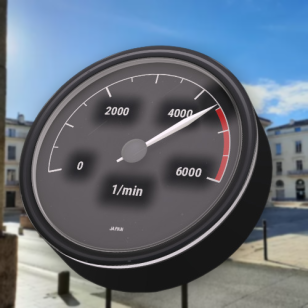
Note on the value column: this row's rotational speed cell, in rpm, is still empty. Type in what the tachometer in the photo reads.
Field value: 4500 rpm
